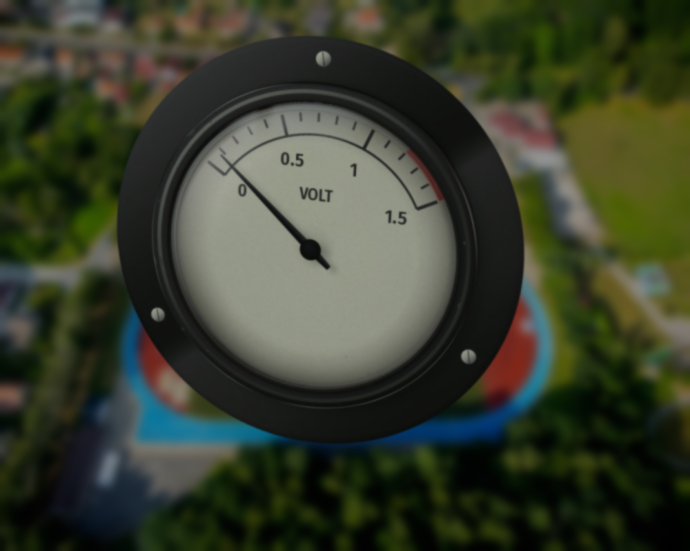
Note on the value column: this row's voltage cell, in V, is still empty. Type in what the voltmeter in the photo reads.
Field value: 0.1 V
